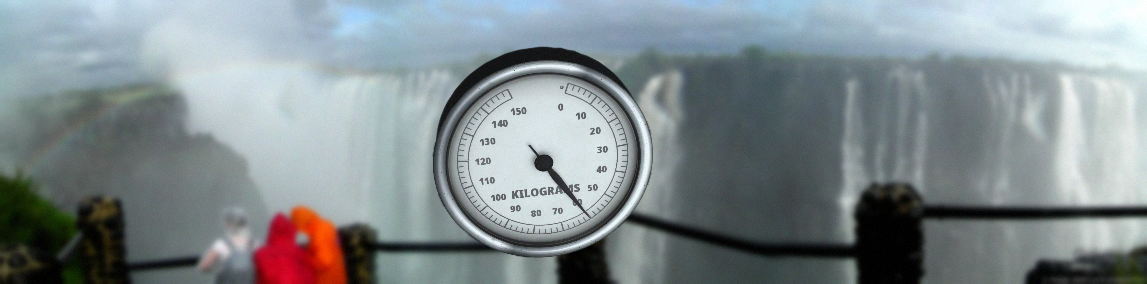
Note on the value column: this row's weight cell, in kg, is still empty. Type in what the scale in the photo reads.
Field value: 60 kg
